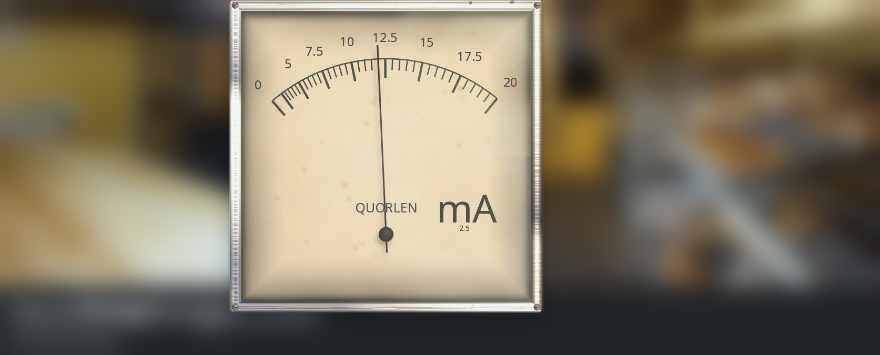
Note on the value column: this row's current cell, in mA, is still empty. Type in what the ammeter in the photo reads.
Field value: 12 mA
